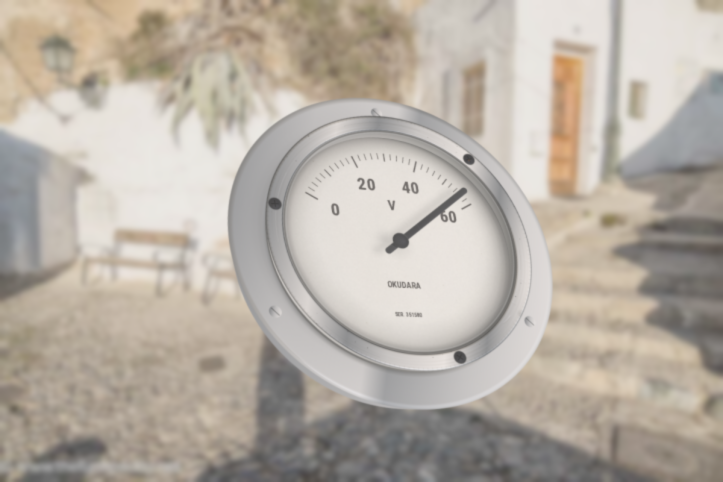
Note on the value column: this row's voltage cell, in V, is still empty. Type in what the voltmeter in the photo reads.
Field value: 56 V
